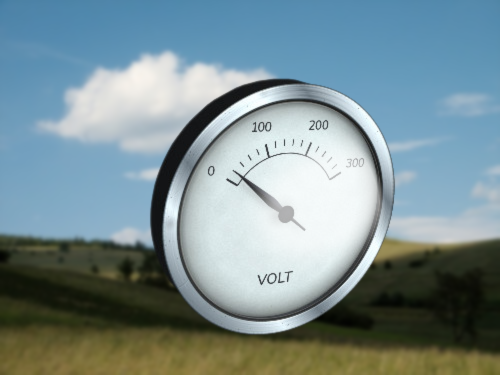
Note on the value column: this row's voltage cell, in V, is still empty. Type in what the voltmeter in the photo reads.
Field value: 20 V
